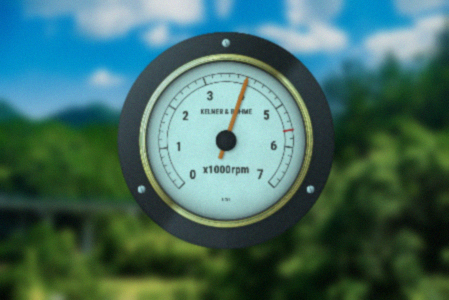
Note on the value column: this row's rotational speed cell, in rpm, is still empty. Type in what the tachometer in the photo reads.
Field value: 4000 rpm
